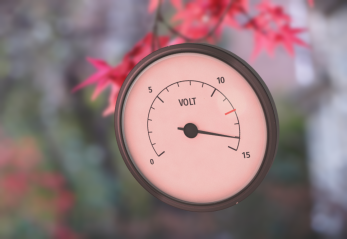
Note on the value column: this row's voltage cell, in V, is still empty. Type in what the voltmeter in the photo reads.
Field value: 14 V
